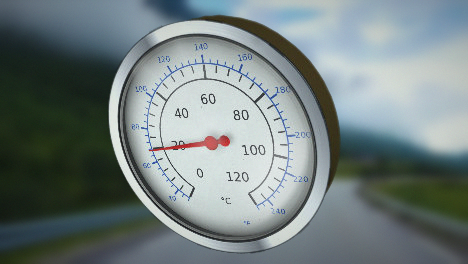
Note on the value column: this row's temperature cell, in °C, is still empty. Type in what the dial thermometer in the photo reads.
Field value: 20 °C
